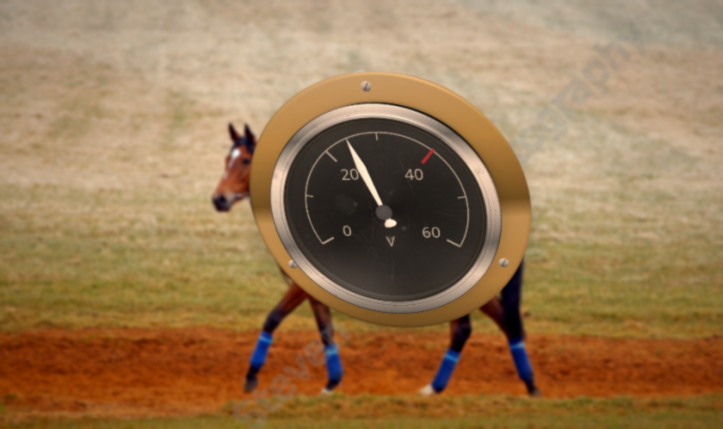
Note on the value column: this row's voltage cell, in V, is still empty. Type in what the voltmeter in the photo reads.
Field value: 25 V
